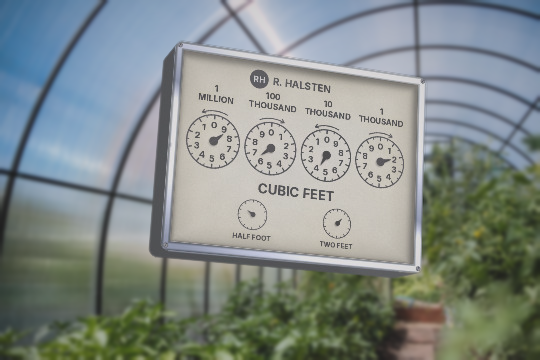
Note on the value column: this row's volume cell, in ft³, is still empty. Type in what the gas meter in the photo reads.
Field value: 864200 ft³
